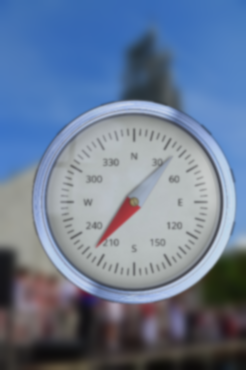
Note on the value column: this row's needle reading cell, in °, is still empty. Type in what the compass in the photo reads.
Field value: 220 °
